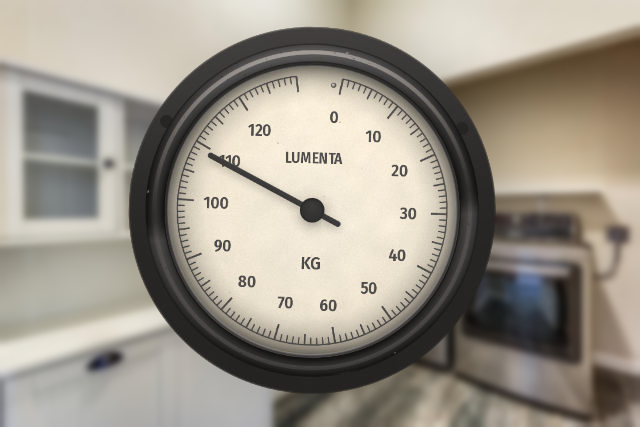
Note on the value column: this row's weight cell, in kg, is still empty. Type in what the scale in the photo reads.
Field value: 109 kg
